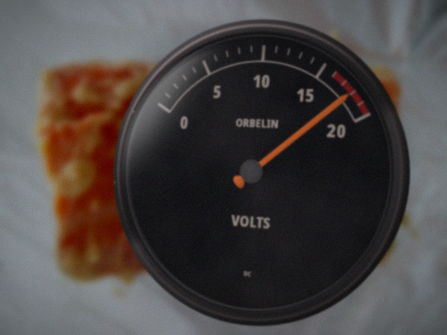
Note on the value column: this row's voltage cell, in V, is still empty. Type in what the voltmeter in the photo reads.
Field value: 18 V
